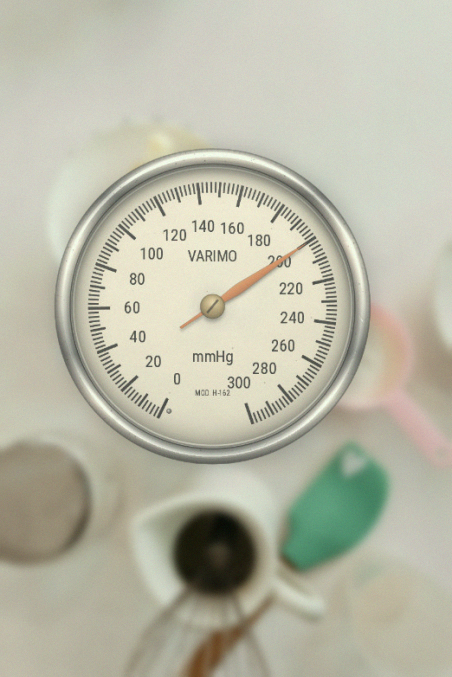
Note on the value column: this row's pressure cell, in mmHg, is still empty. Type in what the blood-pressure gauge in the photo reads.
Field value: 200 mmHg
